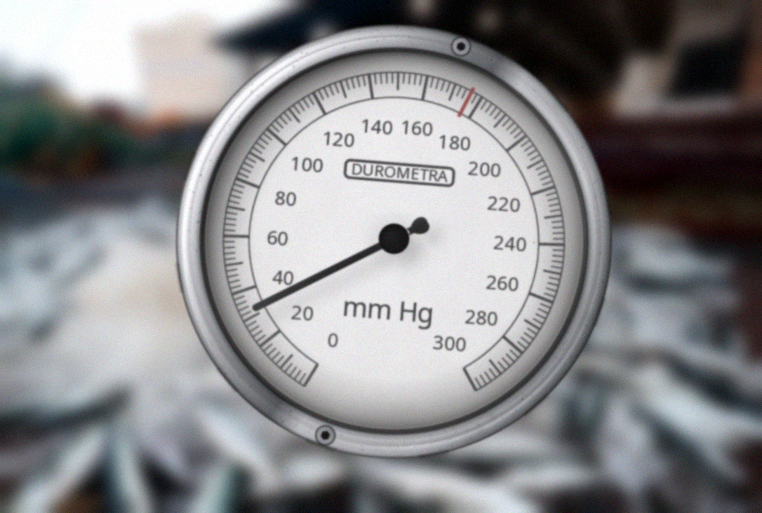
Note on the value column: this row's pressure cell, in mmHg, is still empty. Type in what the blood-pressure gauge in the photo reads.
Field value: 32 mmHg
